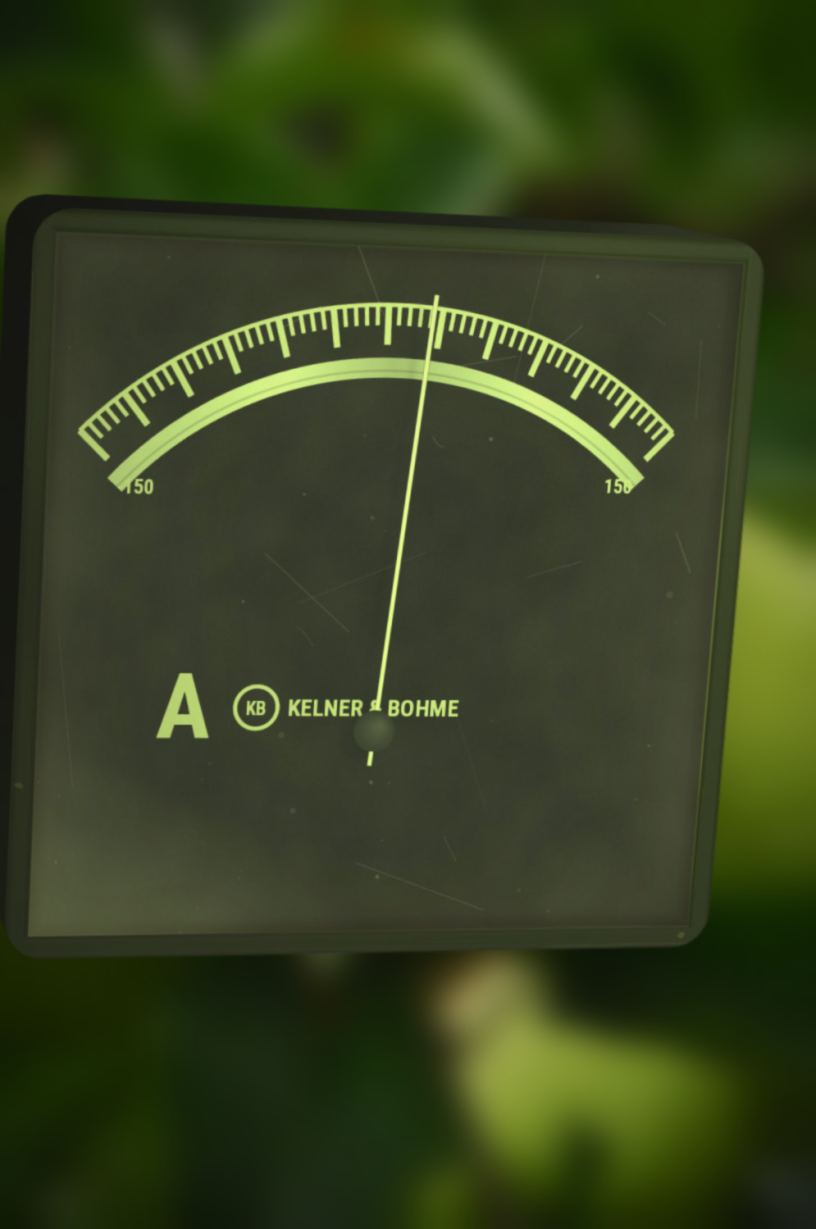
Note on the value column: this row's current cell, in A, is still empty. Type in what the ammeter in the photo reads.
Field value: 20 A
